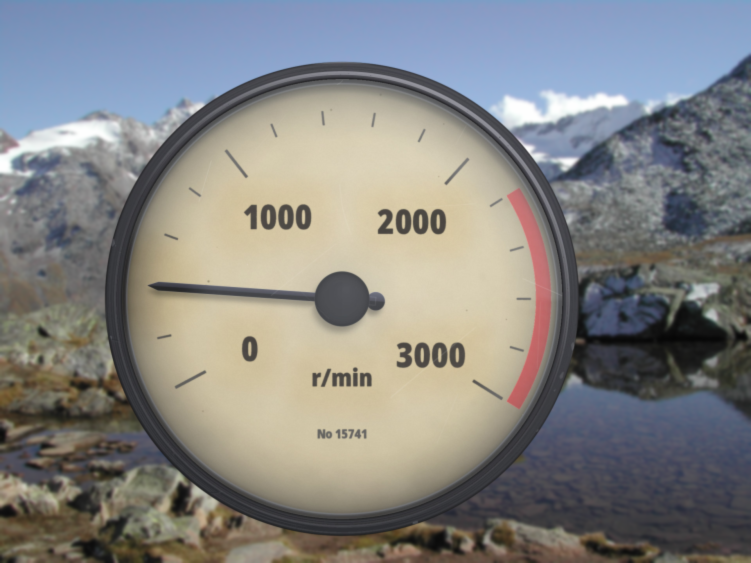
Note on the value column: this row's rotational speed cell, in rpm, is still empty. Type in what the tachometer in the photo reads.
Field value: 400 rpm
